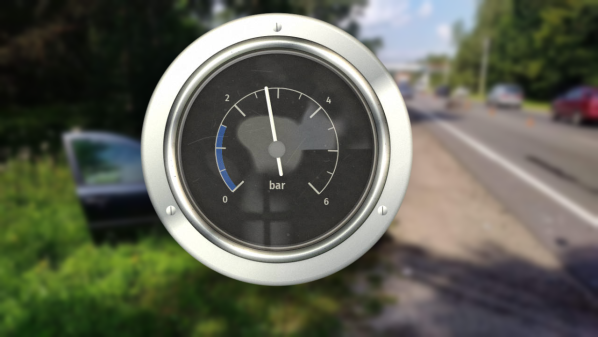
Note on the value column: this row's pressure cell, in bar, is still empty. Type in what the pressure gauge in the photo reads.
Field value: 2.75 bar
